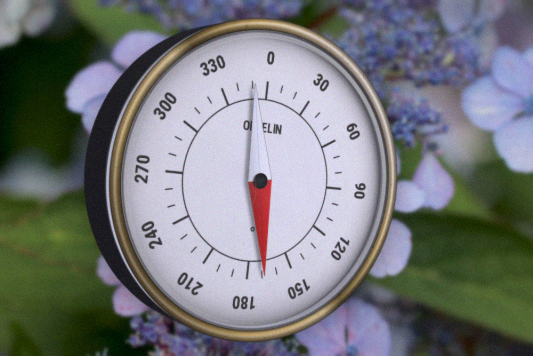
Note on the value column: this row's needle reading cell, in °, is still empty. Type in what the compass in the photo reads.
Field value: 170 °
